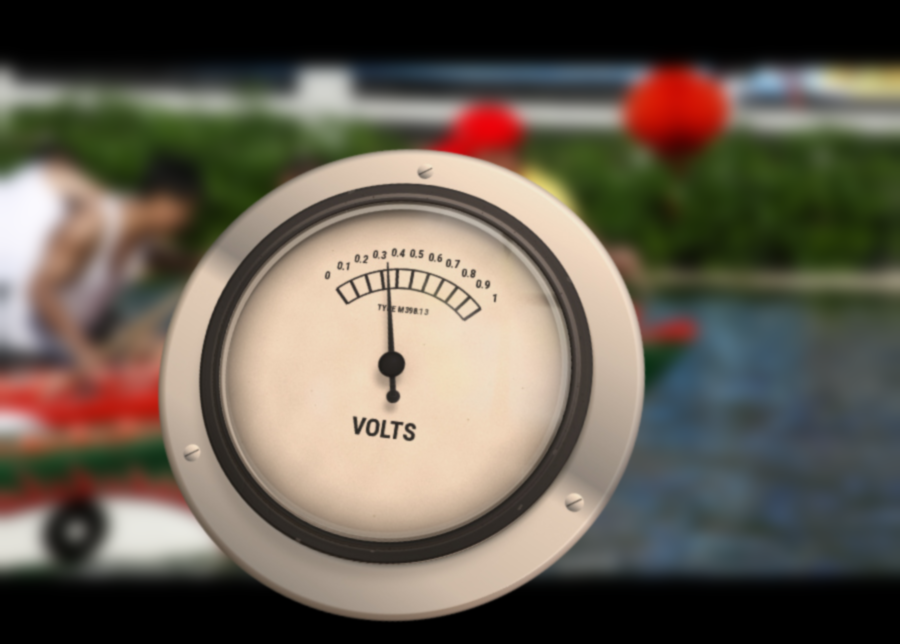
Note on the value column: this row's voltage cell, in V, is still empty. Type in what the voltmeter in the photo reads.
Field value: 0.35 V
